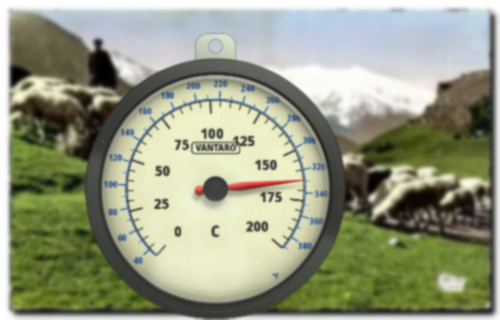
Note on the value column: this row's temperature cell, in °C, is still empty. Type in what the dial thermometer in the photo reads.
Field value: 165 °C
